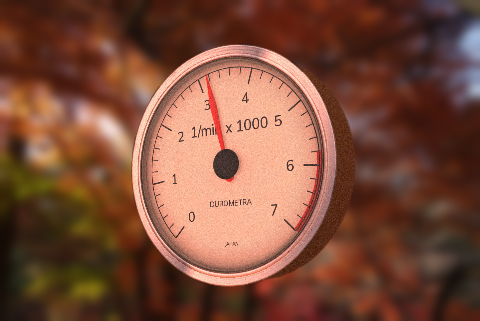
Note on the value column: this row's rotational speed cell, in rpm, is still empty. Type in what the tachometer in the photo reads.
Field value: 3200 rpm
